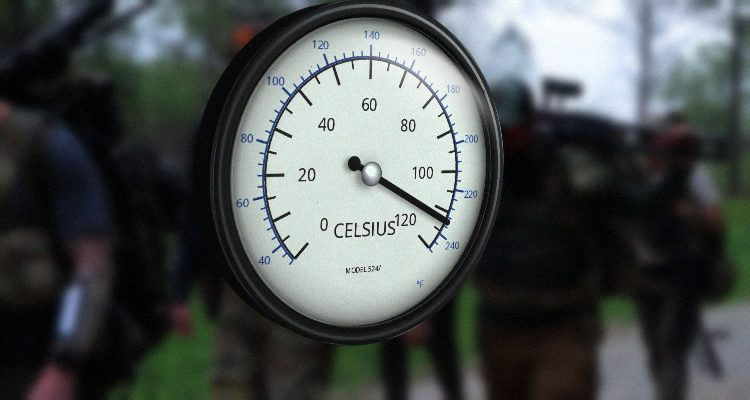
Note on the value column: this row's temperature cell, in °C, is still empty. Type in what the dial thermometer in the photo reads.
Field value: 112.5 °C
